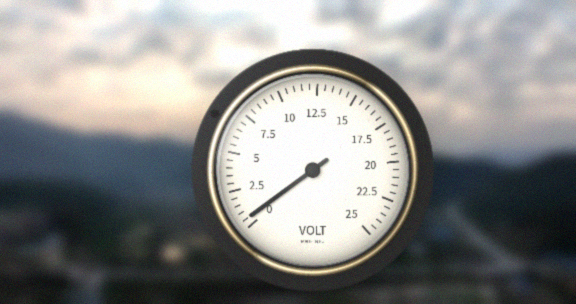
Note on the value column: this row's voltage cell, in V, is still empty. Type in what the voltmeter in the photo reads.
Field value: 0.5 V
